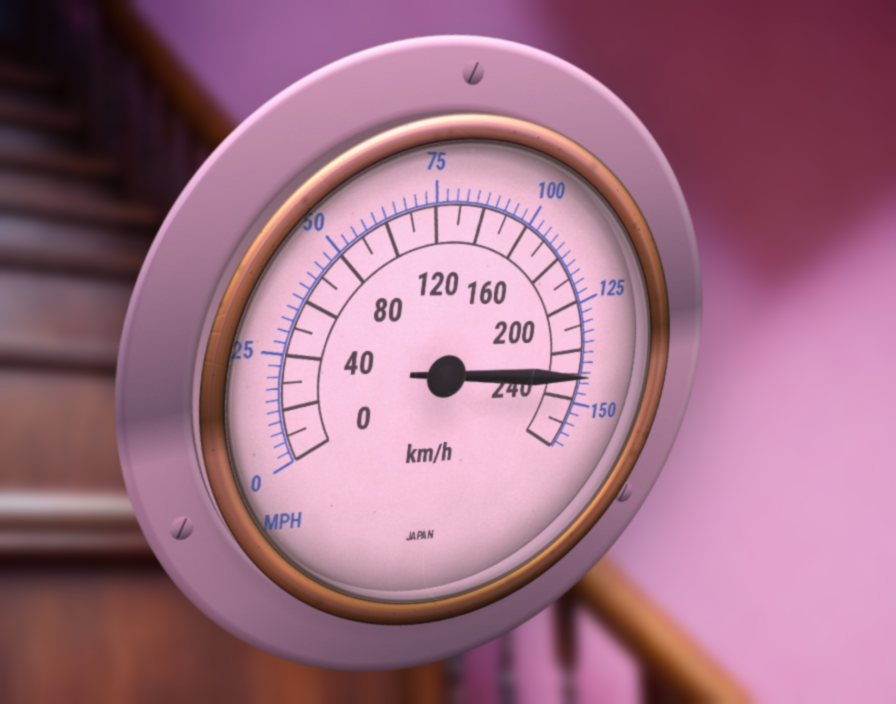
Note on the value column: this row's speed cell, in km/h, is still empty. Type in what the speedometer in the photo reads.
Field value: 230 km/h
